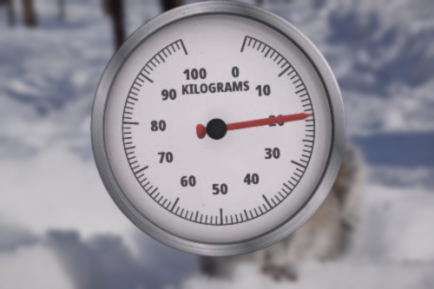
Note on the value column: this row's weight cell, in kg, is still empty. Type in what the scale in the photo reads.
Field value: 20 kg
